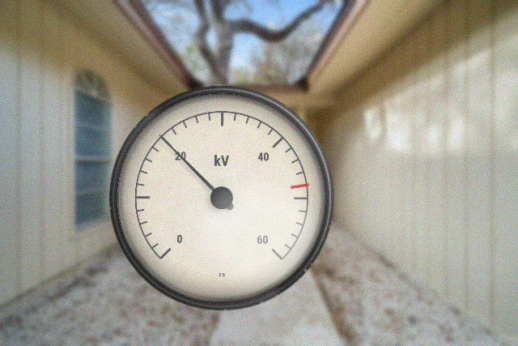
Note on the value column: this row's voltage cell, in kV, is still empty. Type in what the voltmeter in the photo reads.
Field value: 20 kV
